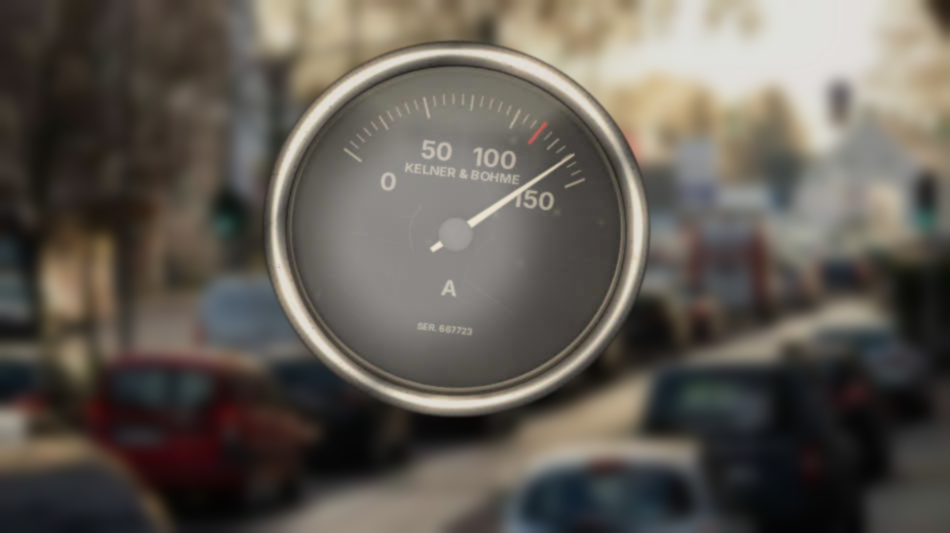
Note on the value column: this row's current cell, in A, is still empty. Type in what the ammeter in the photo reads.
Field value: 135 A
